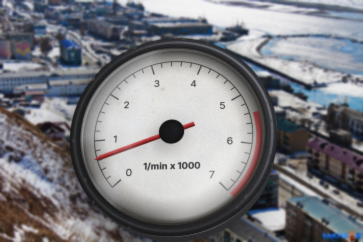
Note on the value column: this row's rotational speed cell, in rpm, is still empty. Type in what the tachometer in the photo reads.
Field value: 600 rpm
